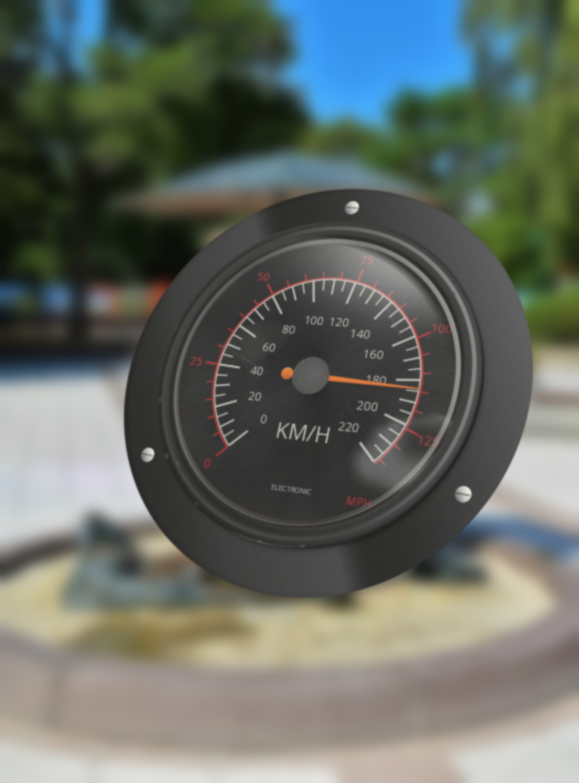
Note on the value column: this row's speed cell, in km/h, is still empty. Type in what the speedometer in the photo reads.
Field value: 185 km/h
